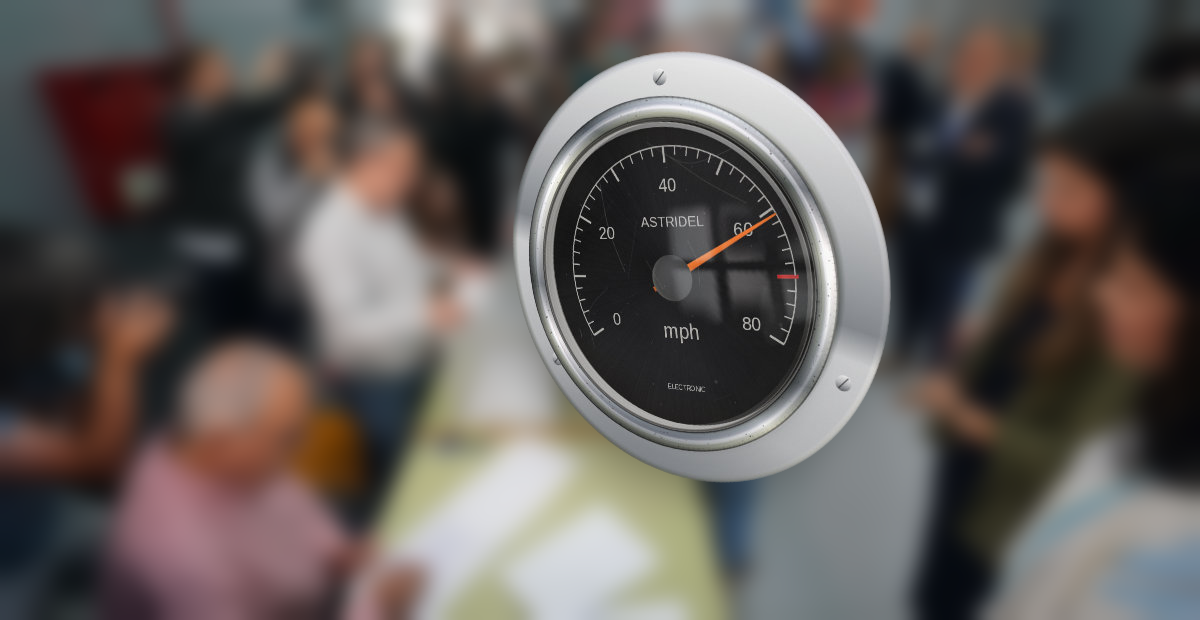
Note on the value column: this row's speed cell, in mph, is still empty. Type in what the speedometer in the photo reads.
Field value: 61 mph
